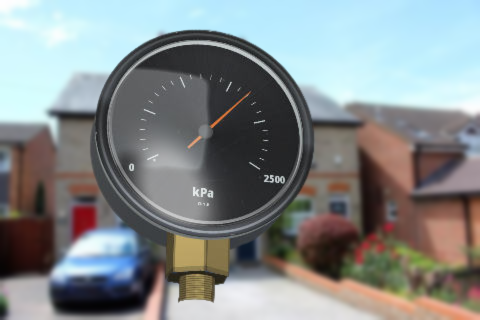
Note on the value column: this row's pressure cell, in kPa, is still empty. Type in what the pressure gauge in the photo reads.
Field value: 1700 kPa
